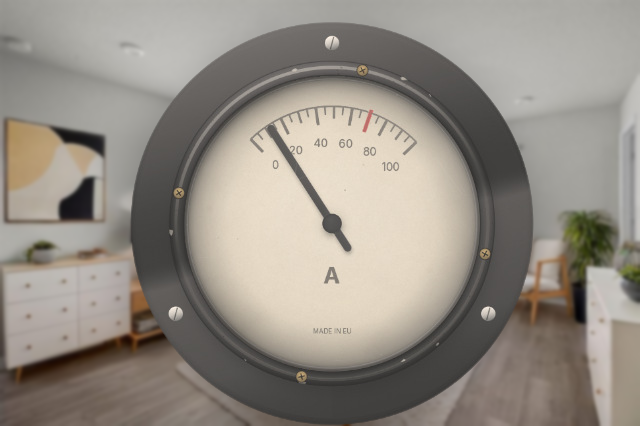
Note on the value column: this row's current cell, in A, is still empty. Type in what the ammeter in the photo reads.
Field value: 12.5 A
